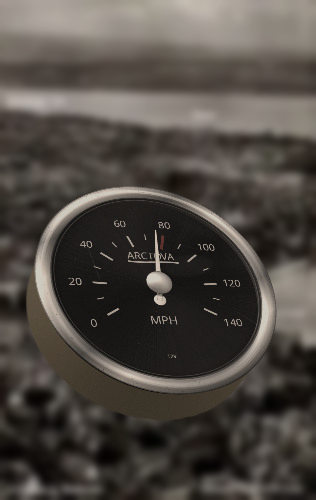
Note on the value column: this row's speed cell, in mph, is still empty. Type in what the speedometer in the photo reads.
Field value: 75 mph
